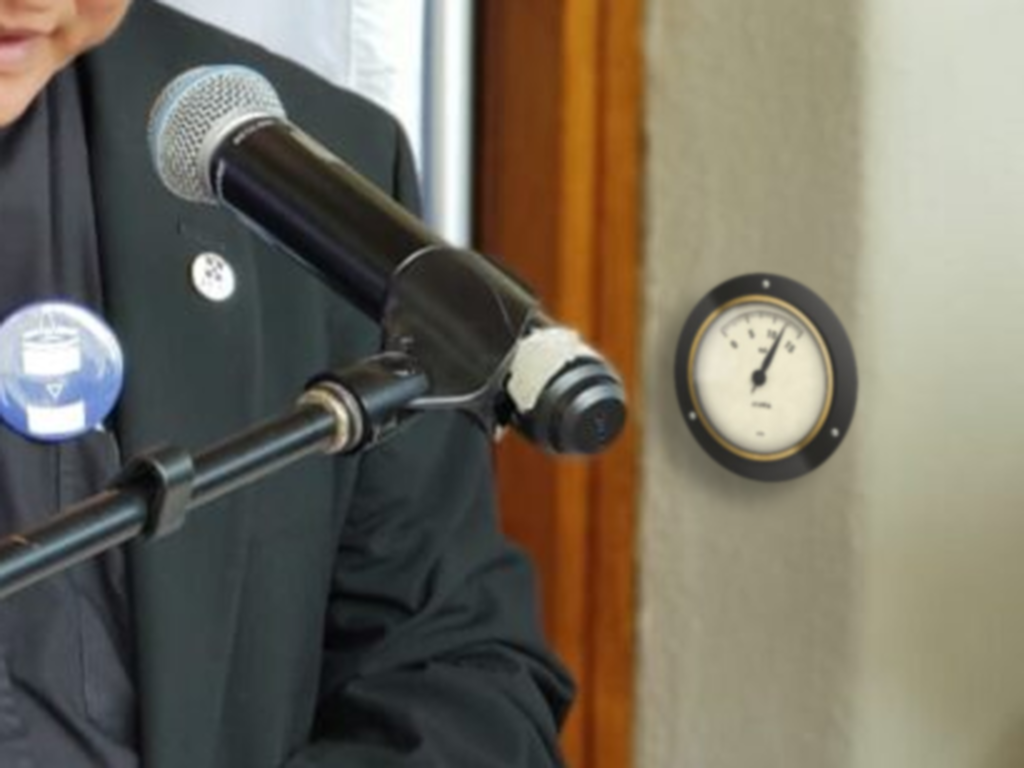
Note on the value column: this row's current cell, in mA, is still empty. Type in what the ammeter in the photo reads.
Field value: 12.5 mA
